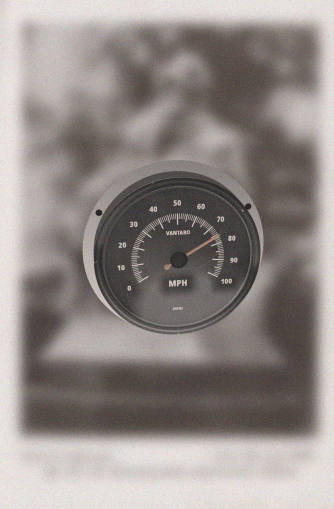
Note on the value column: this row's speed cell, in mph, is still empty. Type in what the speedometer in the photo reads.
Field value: 75 mph
